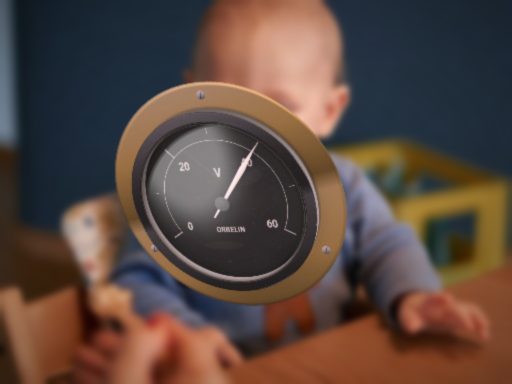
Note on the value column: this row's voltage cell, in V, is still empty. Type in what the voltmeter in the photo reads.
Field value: 40 V
